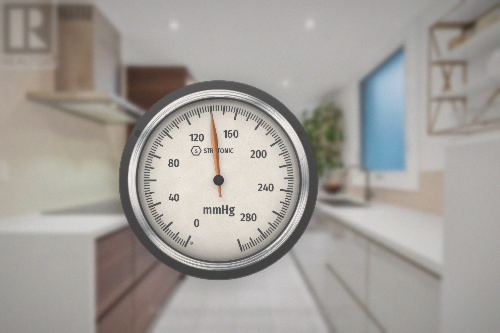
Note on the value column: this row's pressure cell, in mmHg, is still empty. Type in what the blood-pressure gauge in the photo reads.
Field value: 140 mmHg
